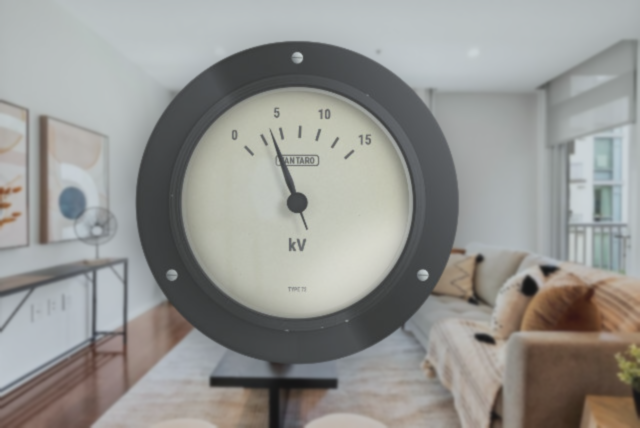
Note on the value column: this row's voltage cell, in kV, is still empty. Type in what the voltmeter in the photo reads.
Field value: 3.75 kV
